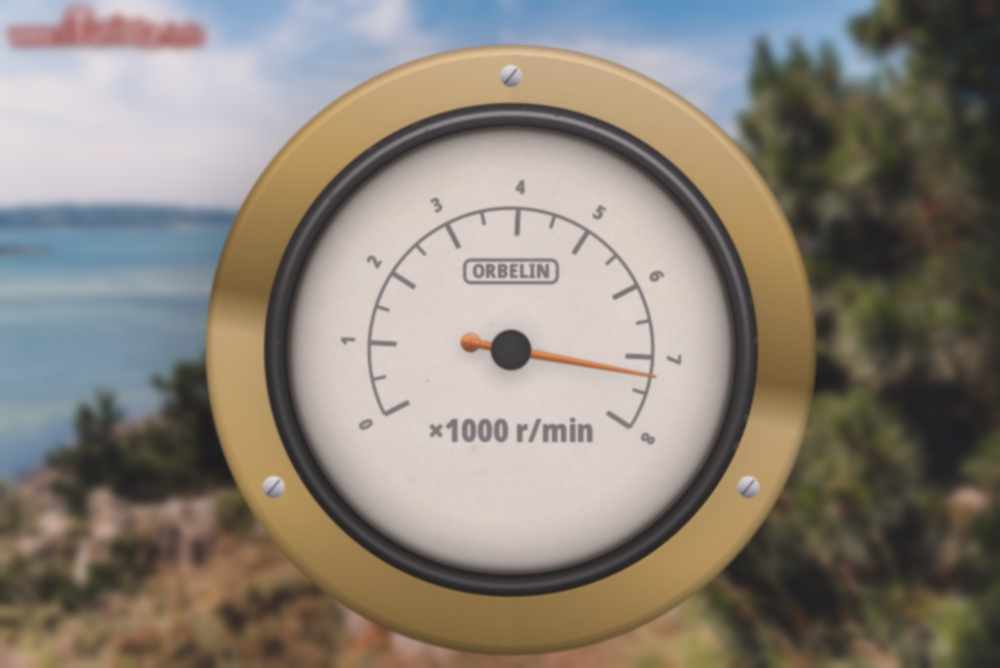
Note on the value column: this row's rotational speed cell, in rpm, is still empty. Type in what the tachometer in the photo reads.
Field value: 7250 rpm
